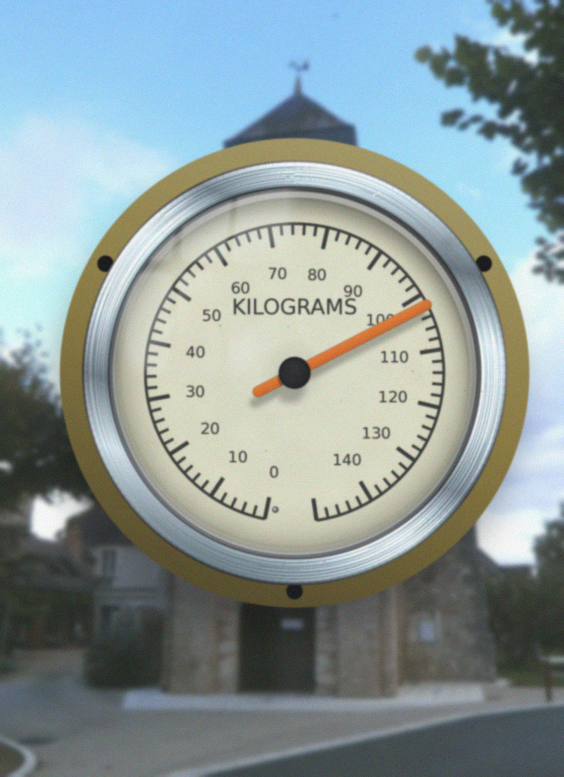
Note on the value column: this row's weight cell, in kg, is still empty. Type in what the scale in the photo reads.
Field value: 102 kg
